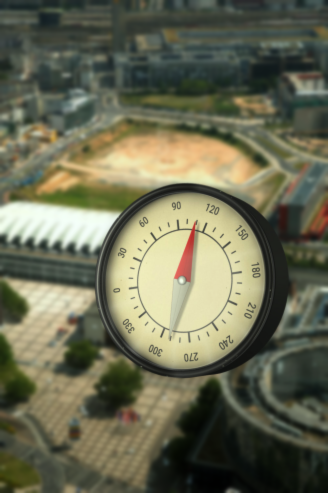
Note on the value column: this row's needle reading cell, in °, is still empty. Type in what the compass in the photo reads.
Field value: 110 °
